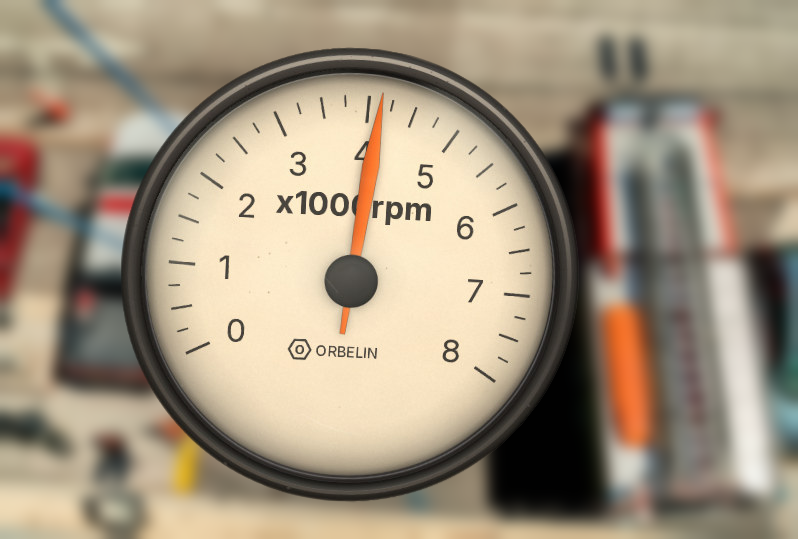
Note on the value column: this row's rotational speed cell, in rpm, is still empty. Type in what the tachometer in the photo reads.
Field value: 4125 rpm
